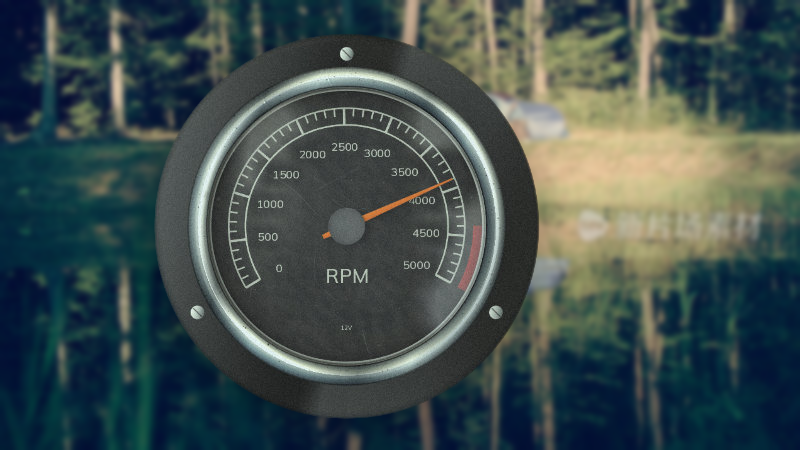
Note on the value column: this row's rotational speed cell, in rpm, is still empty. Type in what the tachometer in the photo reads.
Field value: 3900 rpm
